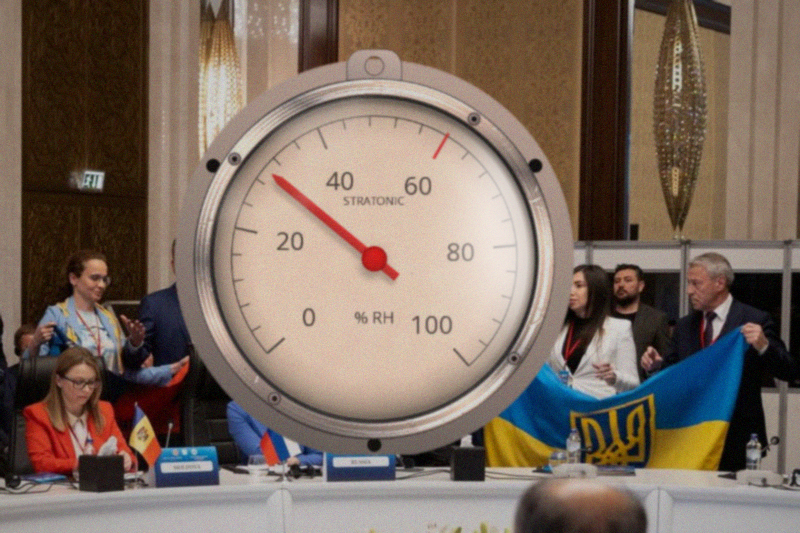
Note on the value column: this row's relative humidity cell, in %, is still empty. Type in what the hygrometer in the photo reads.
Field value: 30 %
